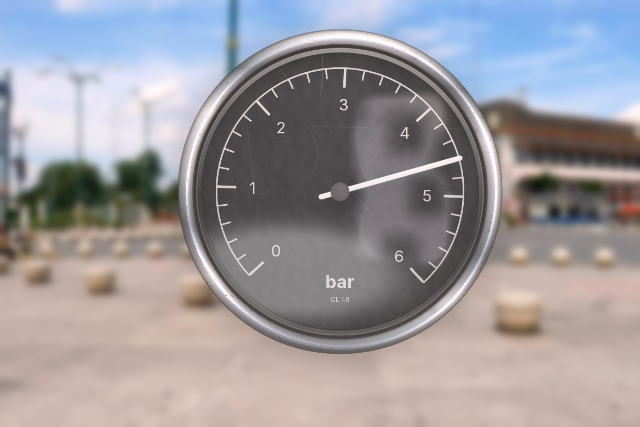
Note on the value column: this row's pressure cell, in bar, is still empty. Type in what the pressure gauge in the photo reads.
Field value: 4.6 bar
